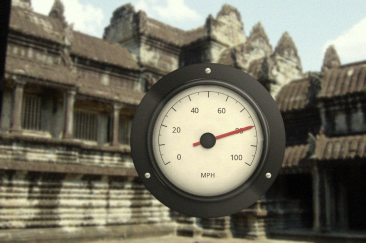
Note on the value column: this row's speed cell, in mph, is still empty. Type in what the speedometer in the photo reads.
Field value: 80 mph
